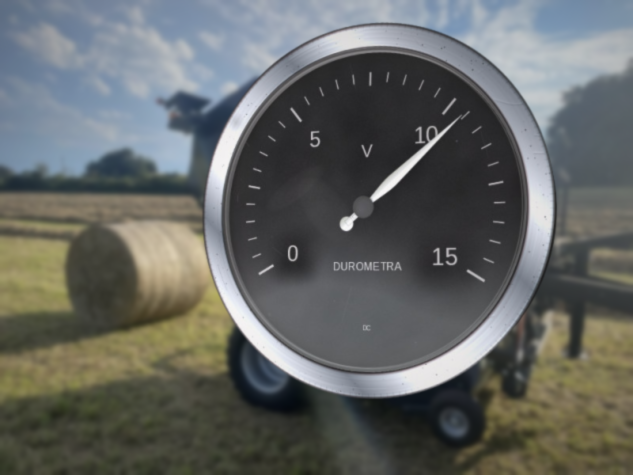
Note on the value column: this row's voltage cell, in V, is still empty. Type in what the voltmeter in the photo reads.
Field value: 10.5 V
